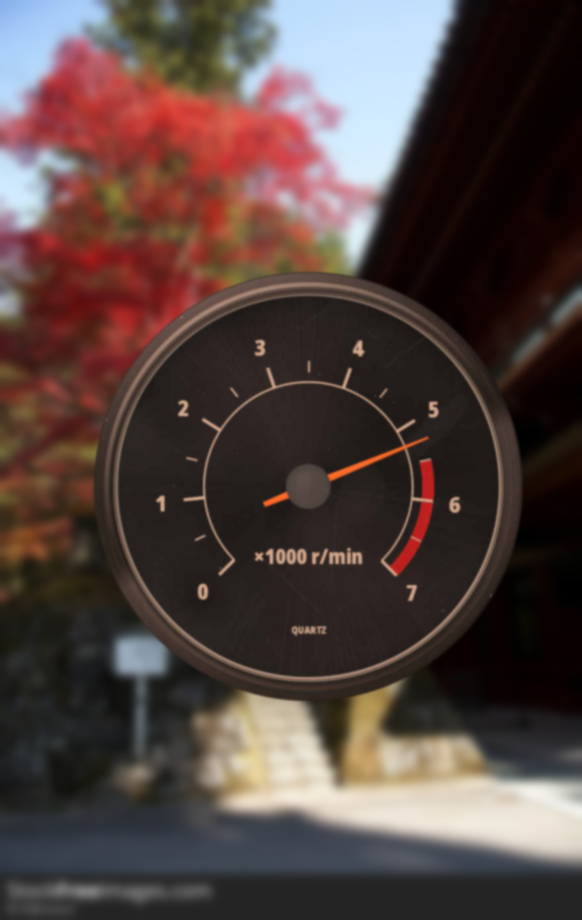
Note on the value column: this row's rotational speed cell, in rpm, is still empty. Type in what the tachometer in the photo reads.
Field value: 5250 rpm
